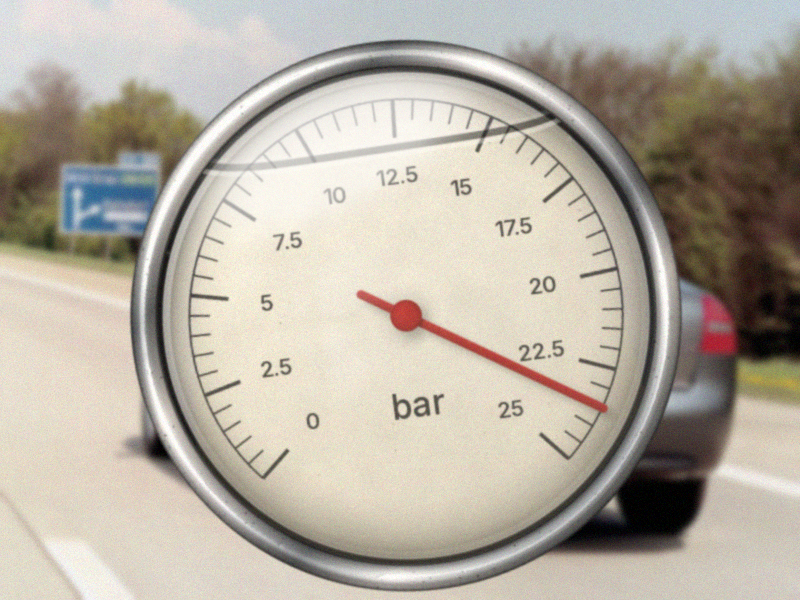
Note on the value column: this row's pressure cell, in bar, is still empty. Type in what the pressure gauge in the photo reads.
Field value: 23.5 bar
